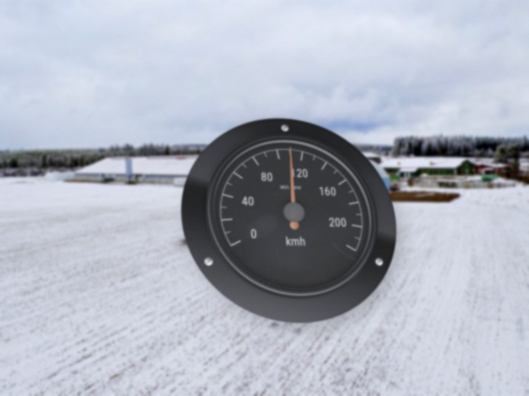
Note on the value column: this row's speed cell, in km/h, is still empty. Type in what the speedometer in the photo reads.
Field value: 110 km/h
